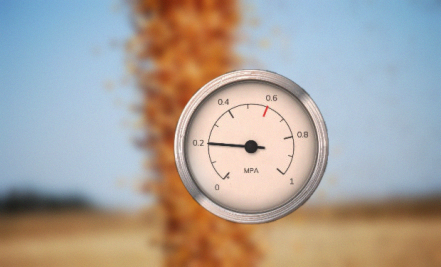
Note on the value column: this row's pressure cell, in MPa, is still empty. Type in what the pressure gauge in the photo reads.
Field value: 0.2 MPa
